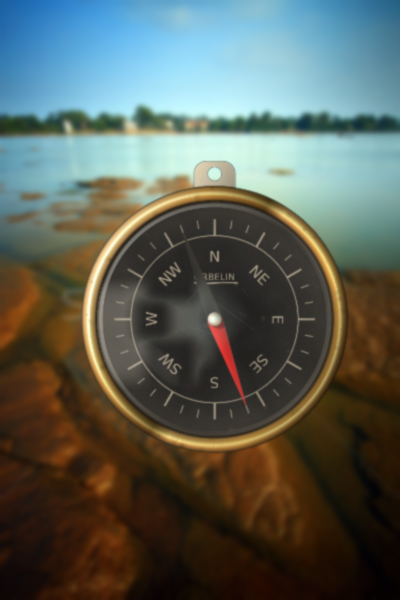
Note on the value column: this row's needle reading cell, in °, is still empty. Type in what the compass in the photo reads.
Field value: 160 °
